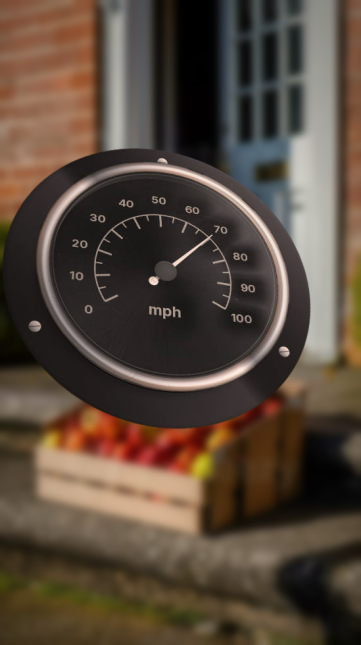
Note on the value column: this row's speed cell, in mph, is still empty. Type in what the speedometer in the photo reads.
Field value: 70 mph
